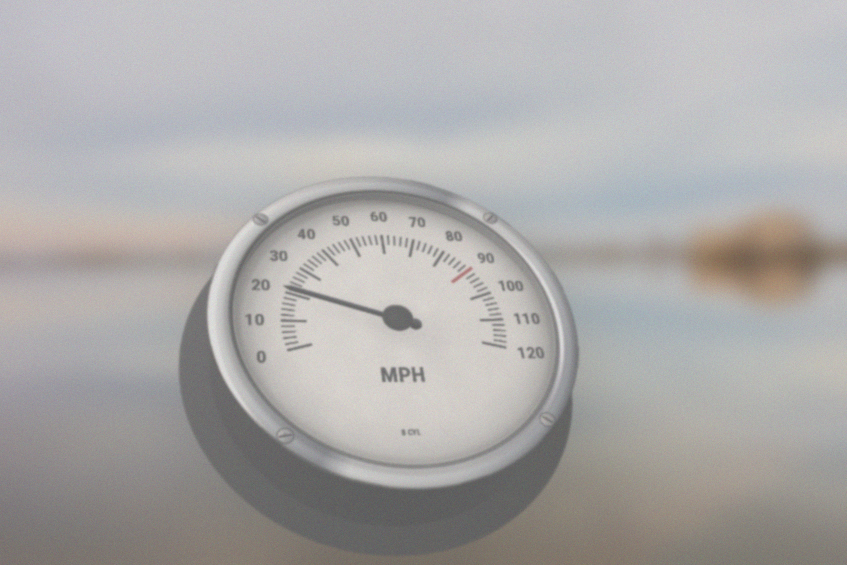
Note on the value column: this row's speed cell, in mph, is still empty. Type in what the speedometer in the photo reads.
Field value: 20 mph
